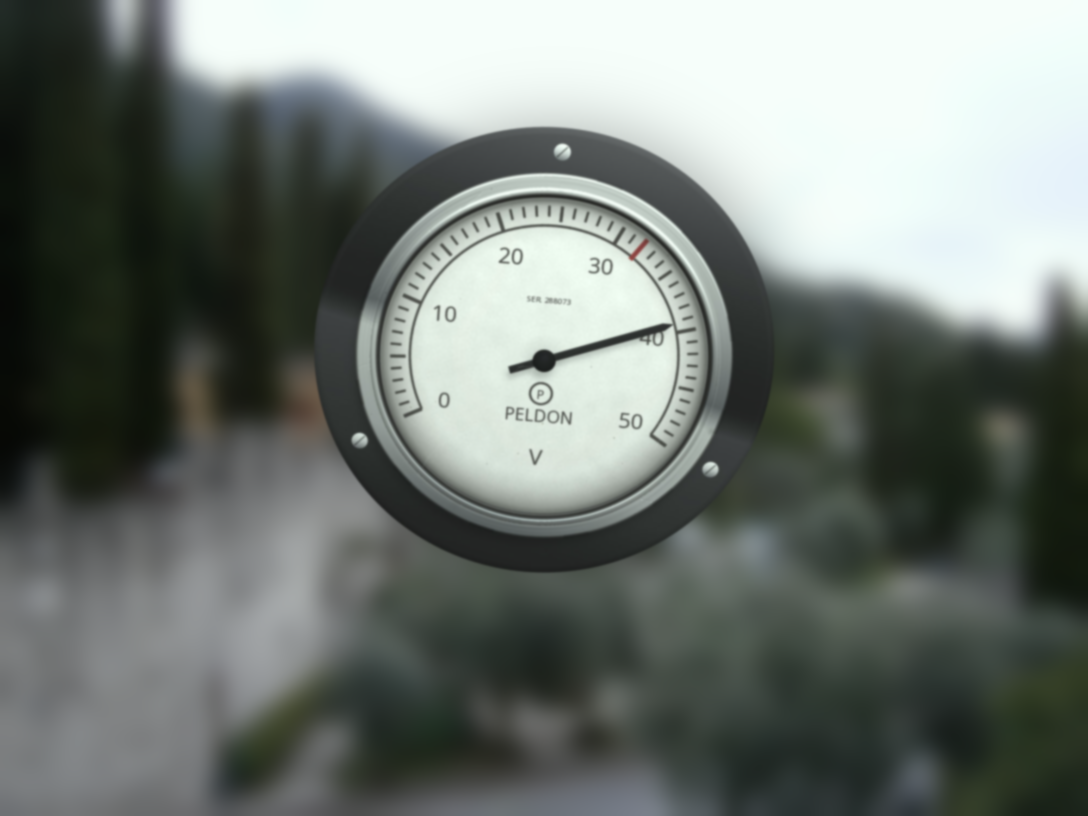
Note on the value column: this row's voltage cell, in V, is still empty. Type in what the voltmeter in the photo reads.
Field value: 39 V
